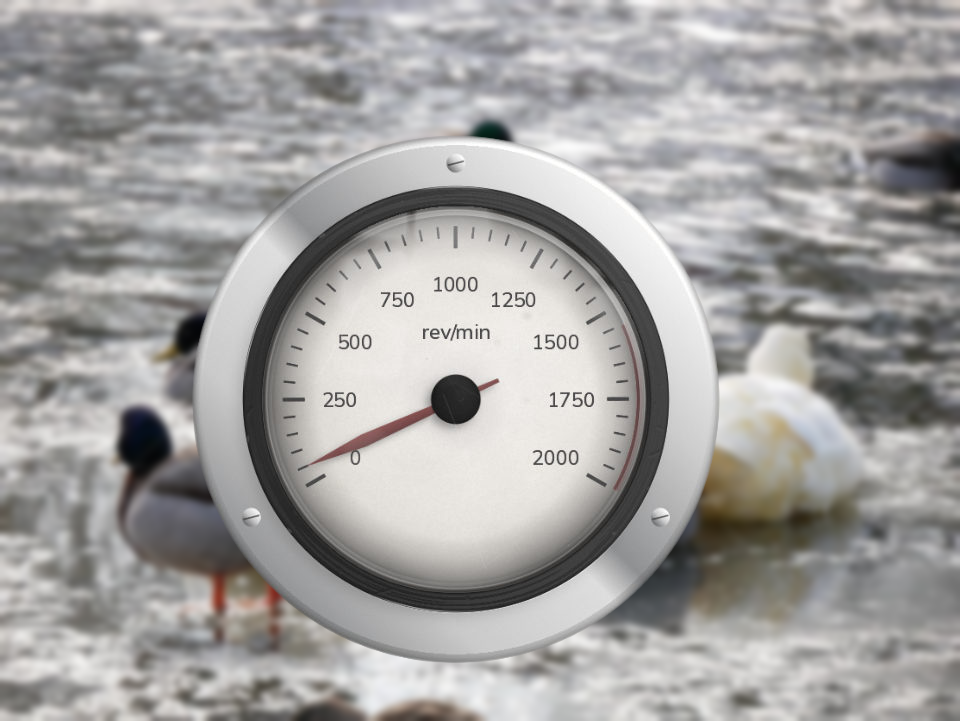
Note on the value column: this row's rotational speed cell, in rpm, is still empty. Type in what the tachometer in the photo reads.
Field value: 50 rpm
